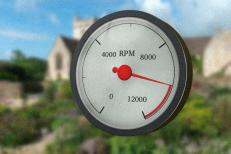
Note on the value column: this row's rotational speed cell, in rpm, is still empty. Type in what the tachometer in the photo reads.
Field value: 10000 rpm
